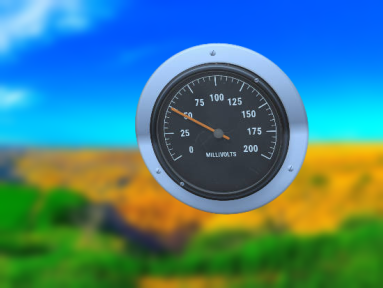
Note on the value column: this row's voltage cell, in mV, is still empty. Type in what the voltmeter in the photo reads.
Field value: 50 mV
